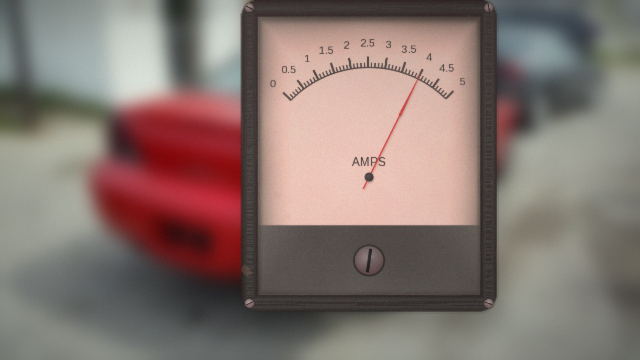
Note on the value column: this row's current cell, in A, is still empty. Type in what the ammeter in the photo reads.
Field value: 4 A
